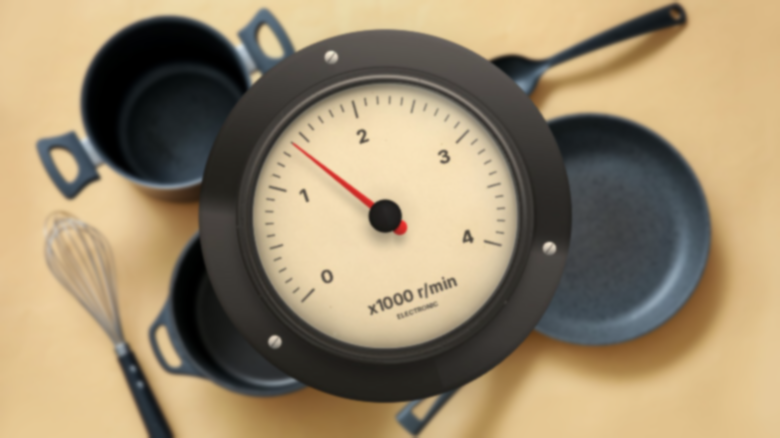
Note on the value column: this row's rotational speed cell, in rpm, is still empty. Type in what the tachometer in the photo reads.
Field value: 1400 rpm
